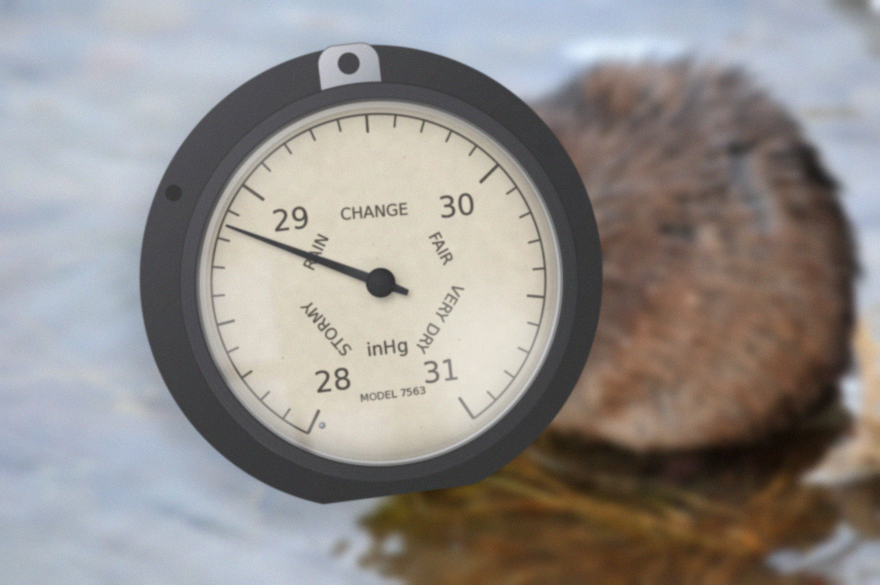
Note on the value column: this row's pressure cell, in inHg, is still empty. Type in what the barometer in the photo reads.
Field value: 28.85 inHg
